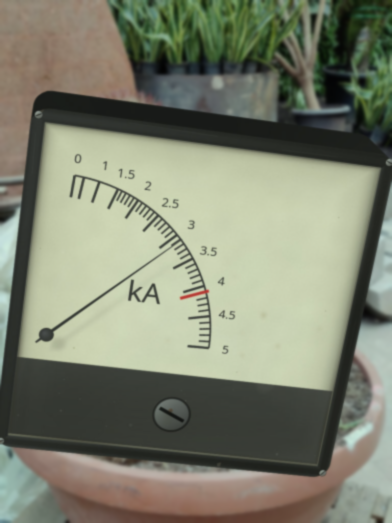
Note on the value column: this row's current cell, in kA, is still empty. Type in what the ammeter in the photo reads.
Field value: 3.1 kA
